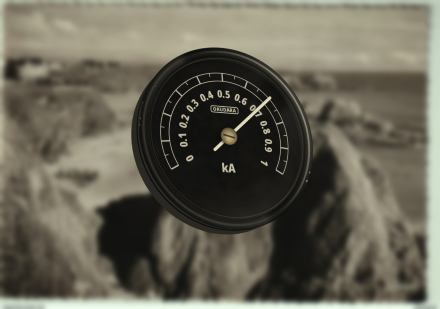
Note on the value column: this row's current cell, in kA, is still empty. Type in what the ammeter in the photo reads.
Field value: 0.7 kA
